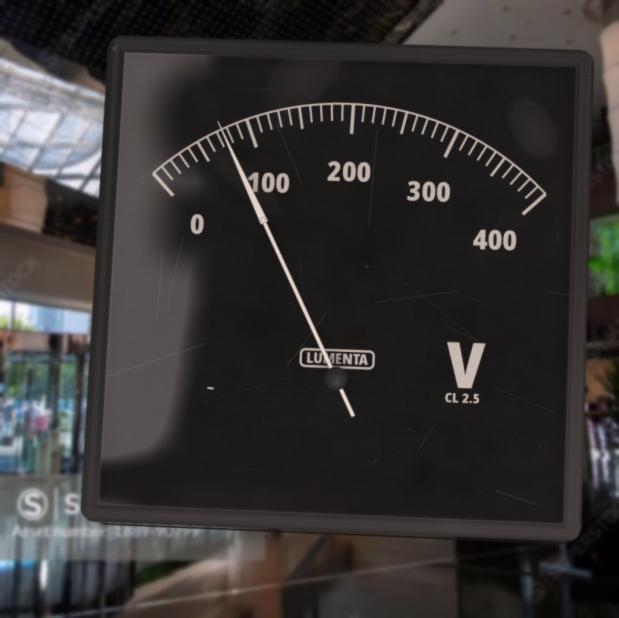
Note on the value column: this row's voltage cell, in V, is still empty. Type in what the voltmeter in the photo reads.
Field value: 75 V
